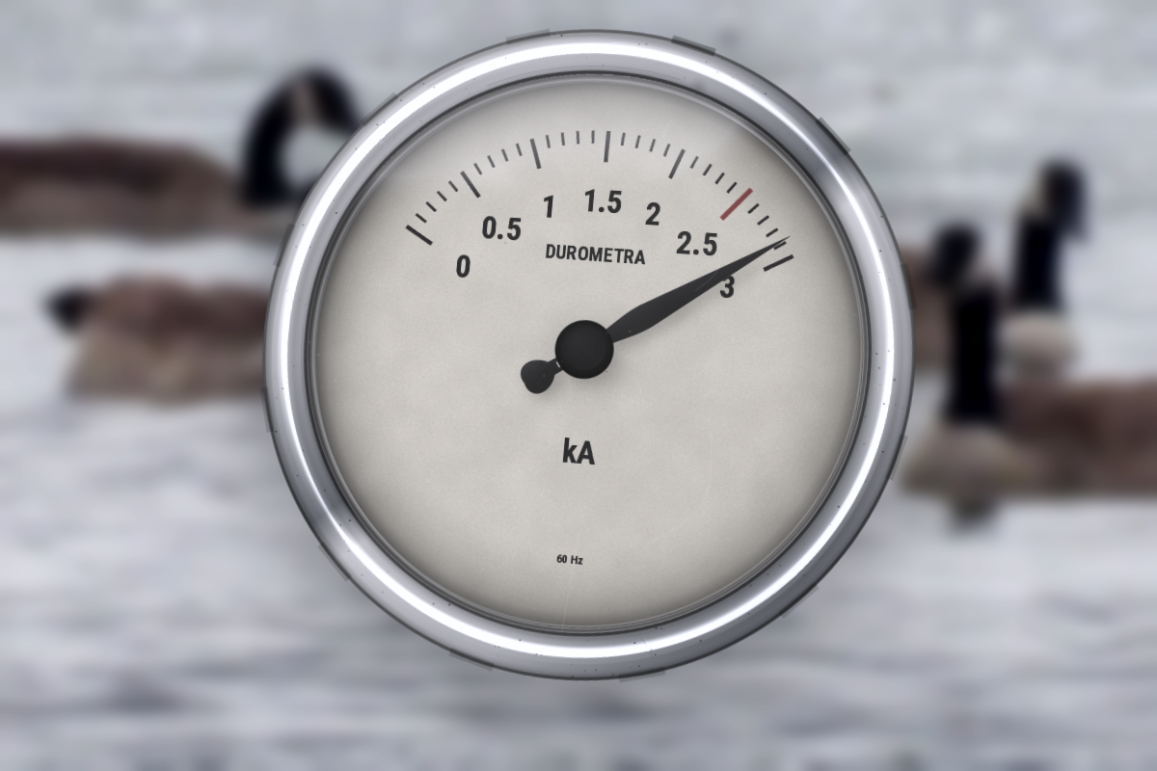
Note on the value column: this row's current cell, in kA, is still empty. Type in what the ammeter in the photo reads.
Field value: 2.9 kA
